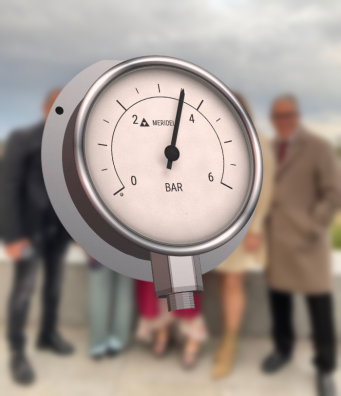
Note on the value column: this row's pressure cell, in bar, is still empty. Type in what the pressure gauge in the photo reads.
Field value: 3.5 bar
